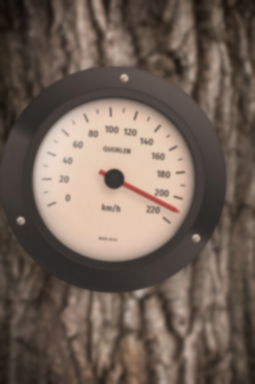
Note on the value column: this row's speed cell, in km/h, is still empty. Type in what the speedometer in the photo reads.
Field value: 210 km/h
